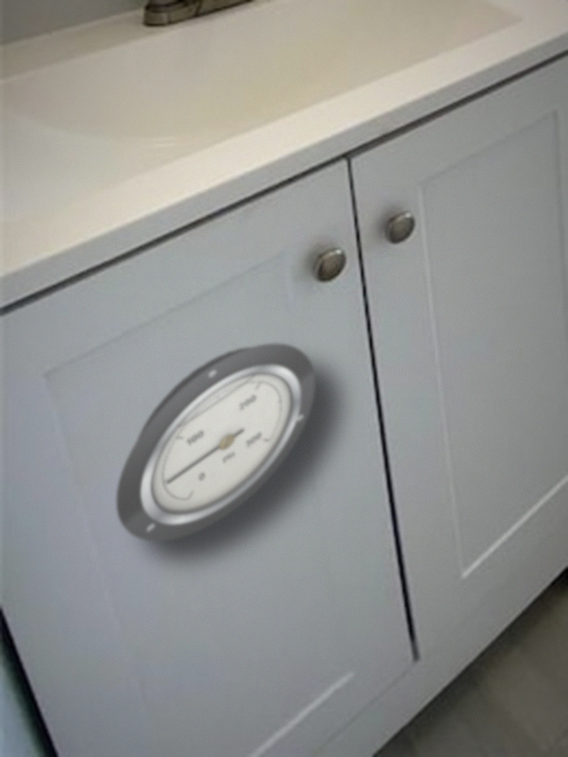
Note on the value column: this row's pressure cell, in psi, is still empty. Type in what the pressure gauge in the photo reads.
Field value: 50 psi
